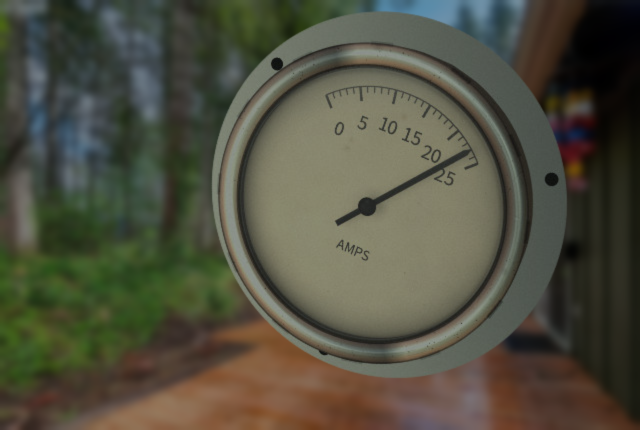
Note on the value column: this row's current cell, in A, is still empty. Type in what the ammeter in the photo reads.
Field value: 23 A
